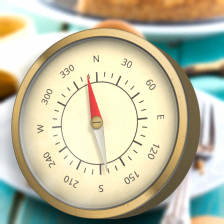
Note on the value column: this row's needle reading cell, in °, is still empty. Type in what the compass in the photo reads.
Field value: 350 °
